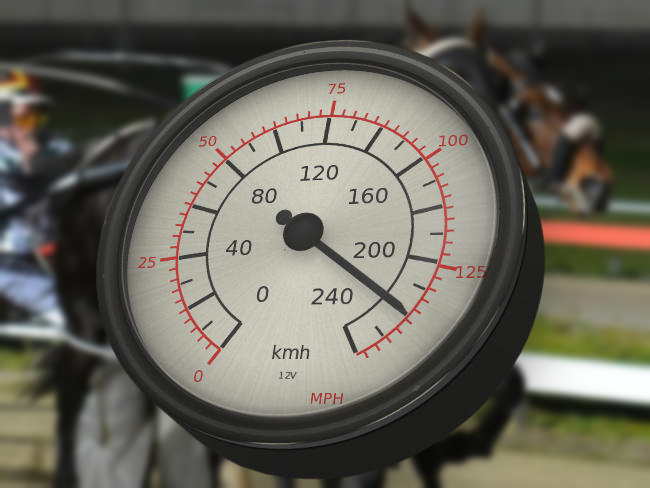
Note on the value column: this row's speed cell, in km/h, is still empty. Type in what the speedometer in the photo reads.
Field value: 220 km/h
